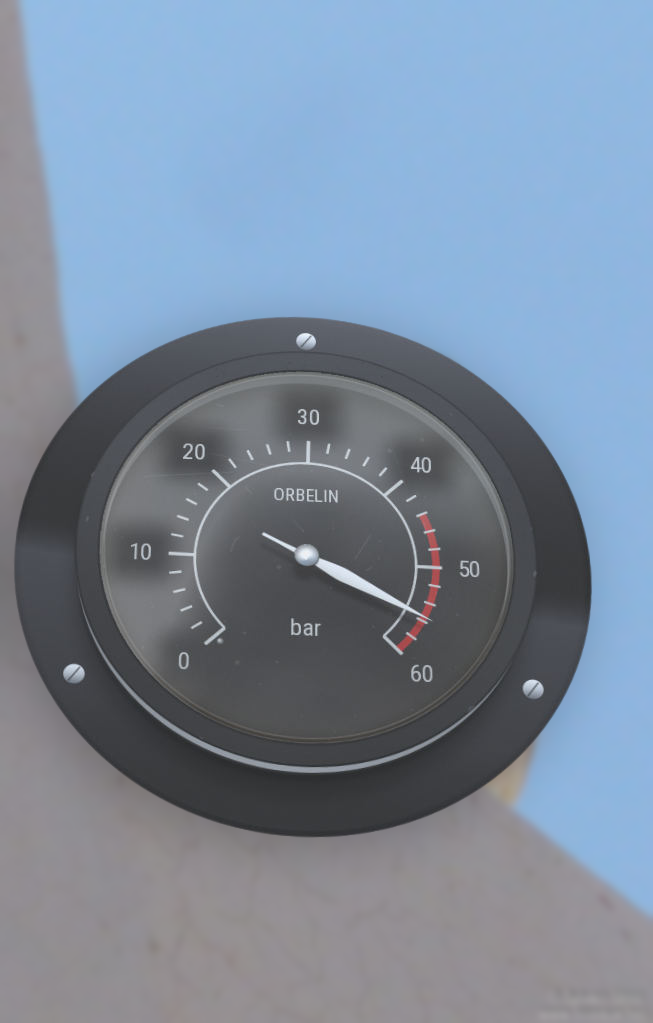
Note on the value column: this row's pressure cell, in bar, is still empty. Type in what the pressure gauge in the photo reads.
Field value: 56 bar
